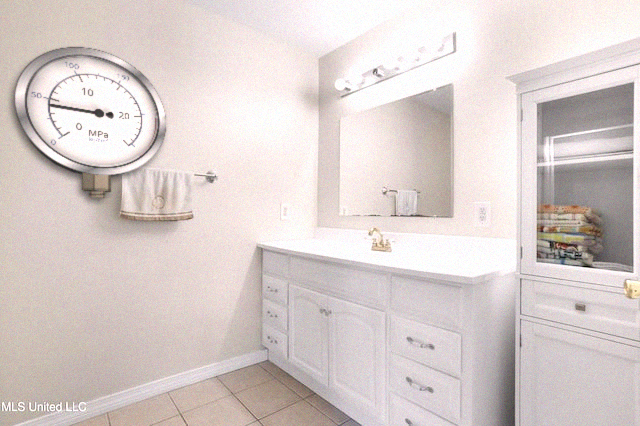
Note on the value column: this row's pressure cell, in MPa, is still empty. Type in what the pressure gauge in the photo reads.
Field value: 4 MPa
